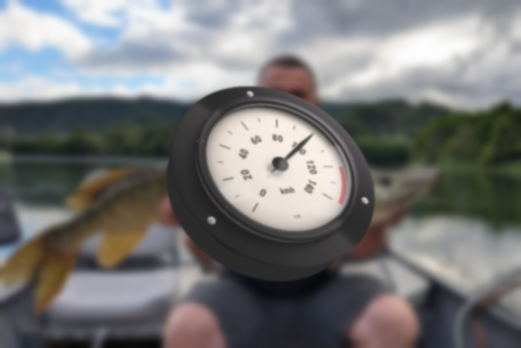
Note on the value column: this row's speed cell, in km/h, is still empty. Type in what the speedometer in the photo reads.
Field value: 100 km/h
